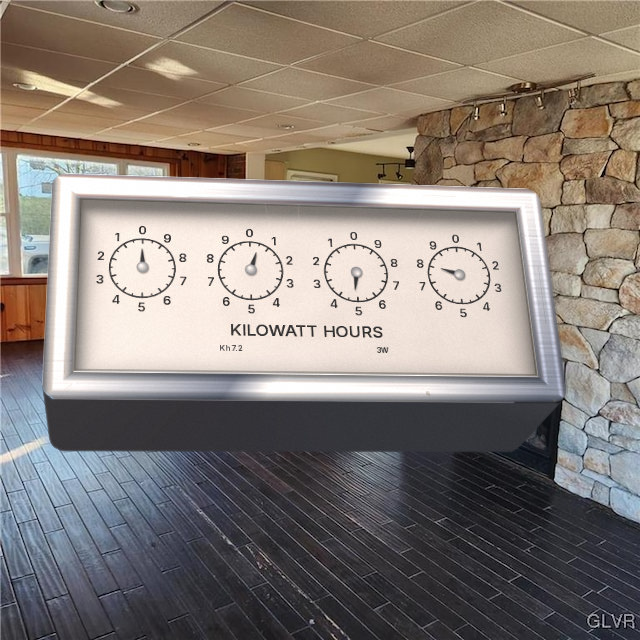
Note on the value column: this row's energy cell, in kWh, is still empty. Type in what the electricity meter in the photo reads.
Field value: 48 kWh
